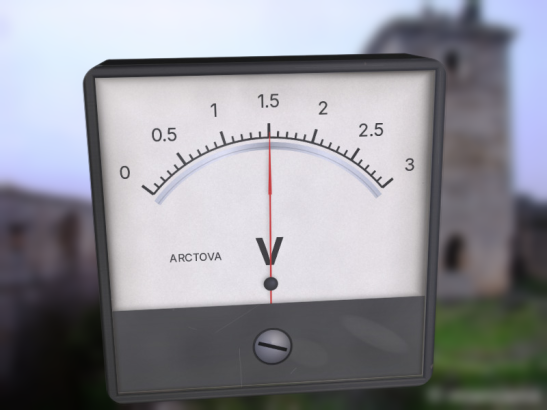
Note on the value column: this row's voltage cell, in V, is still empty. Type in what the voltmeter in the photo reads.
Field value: 1.5 V
